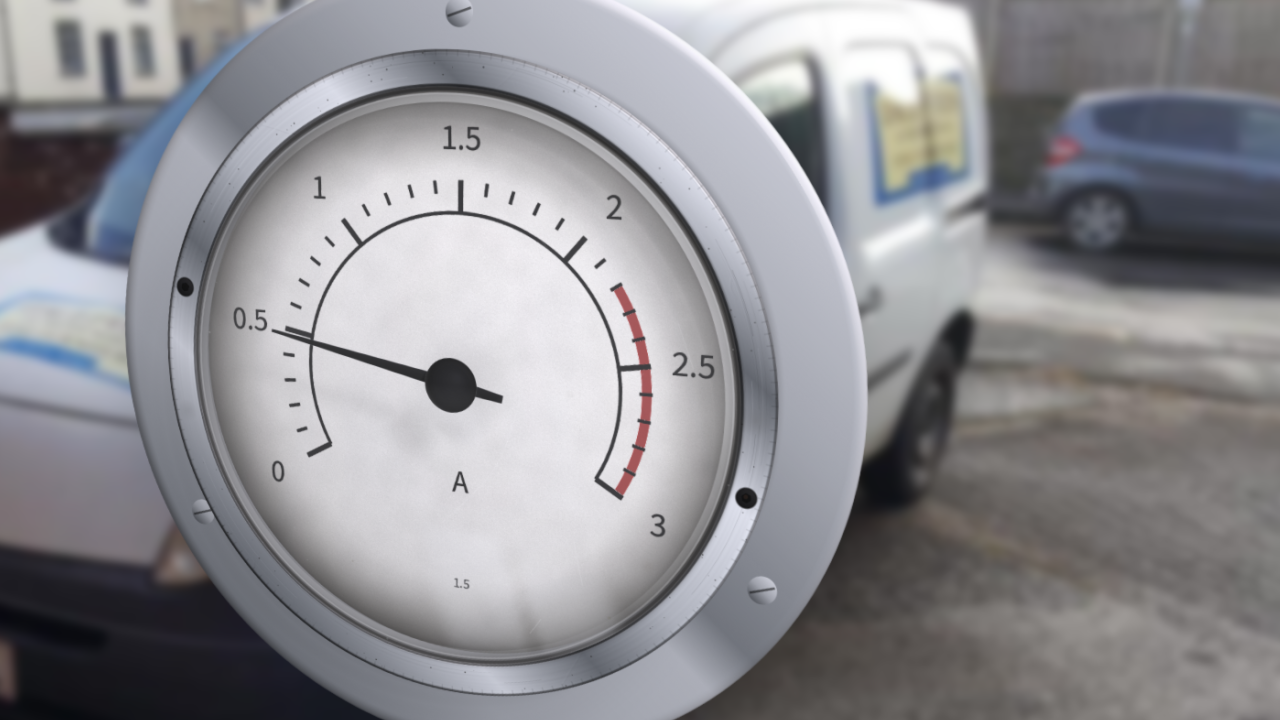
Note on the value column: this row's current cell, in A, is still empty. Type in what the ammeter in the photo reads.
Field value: 0.5 A
